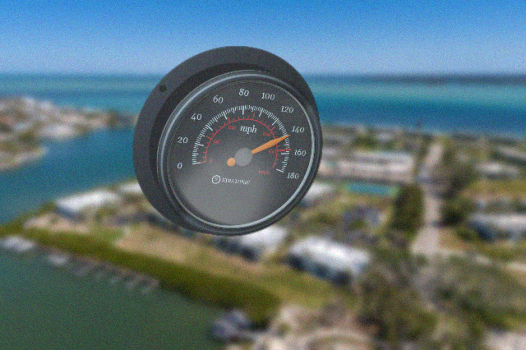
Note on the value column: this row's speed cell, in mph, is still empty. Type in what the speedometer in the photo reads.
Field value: 140 mph
